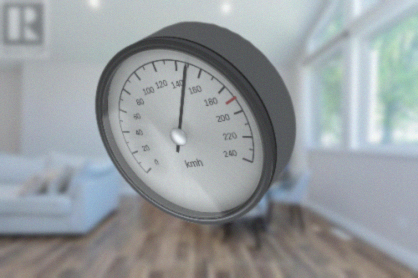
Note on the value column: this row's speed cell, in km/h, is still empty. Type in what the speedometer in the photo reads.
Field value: 150 km/h
